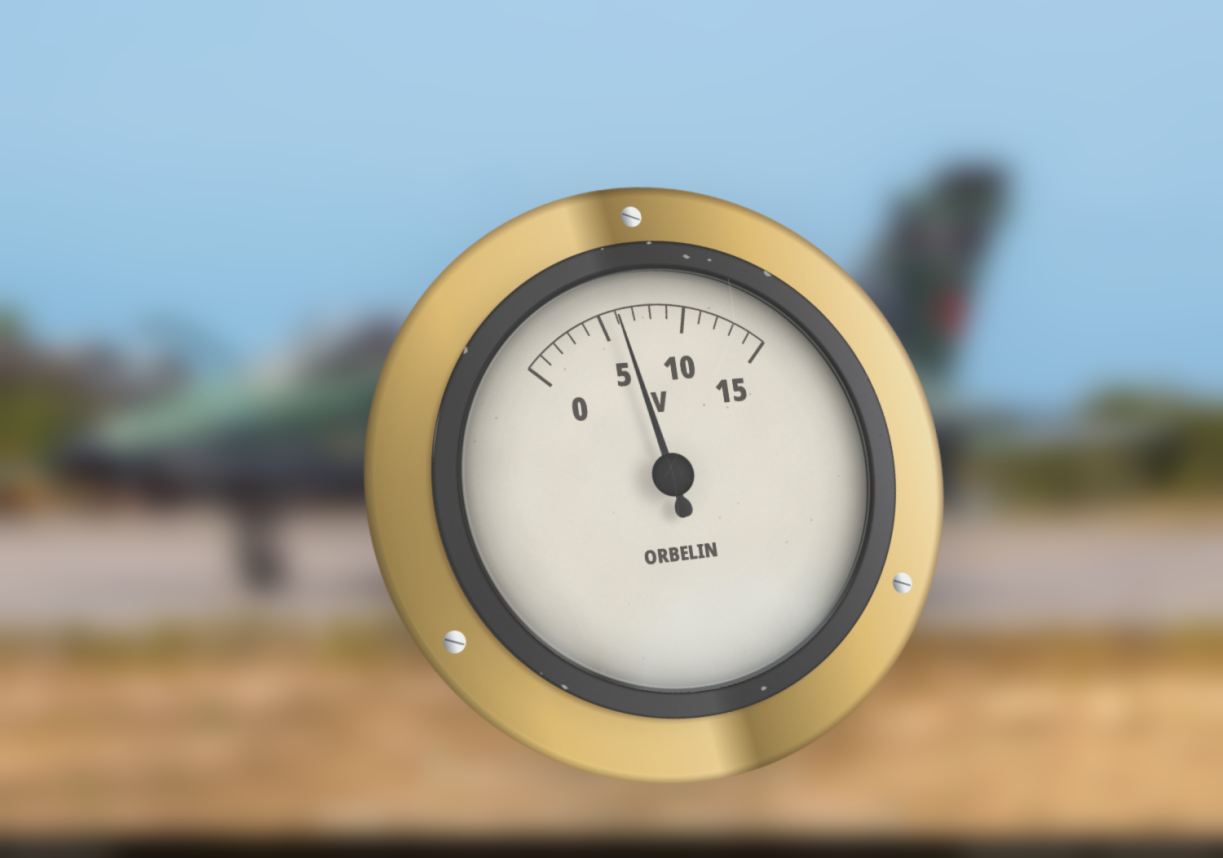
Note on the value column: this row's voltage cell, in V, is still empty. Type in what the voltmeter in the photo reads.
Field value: 6 V
